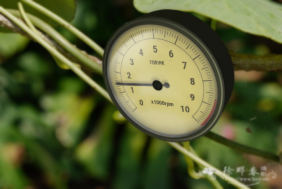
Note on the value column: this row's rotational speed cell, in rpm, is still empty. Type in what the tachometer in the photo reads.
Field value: 1500 rpm
